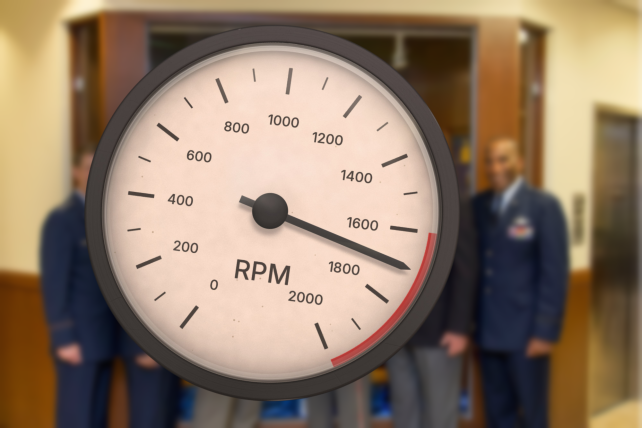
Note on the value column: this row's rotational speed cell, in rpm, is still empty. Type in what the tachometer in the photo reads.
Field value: 1700 rpm
